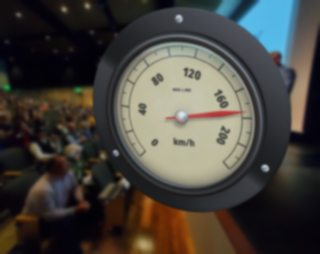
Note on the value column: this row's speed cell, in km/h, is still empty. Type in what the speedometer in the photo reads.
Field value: 175 km/h
